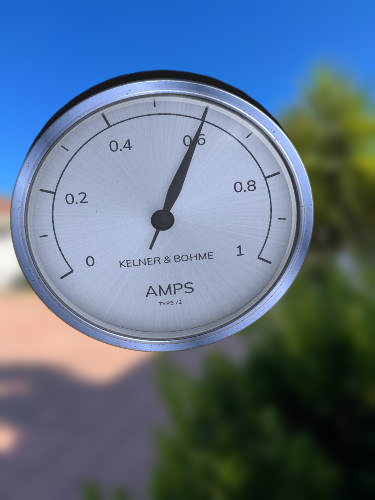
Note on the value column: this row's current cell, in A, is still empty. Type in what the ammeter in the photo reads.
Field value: 0.6 A
